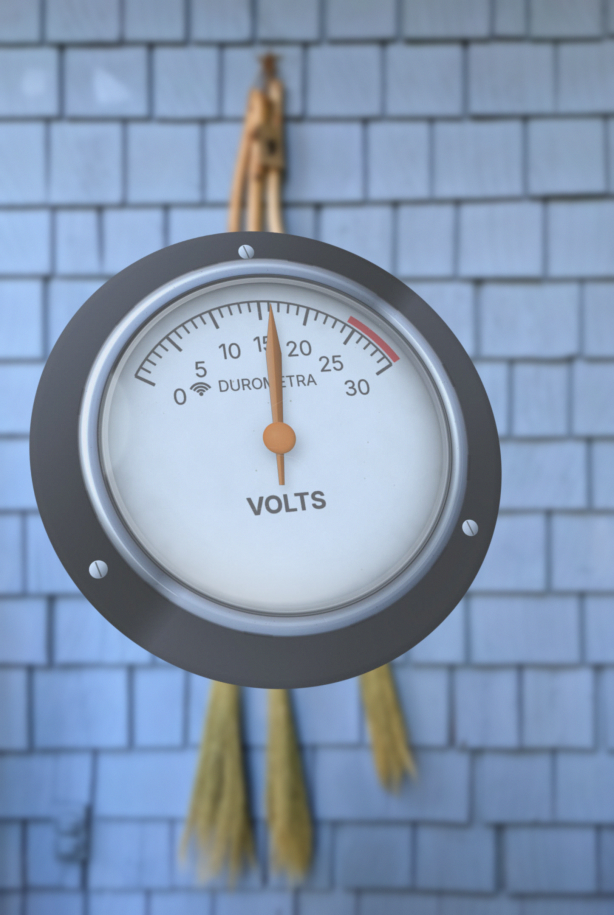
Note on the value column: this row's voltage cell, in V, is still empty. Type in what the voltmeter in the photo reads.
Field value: 16 V
